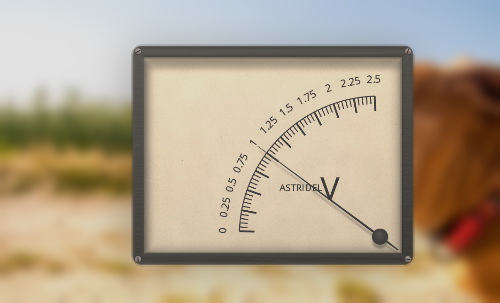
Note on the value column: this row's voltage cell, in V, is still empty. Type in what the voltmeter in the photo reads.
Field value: 1 V
